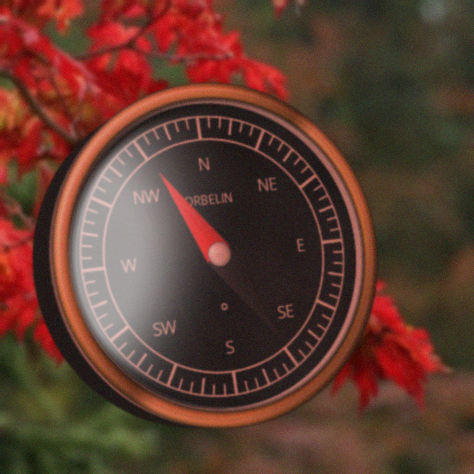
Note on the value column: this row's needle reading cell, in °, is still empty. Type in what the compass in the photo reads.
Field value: 330 °
